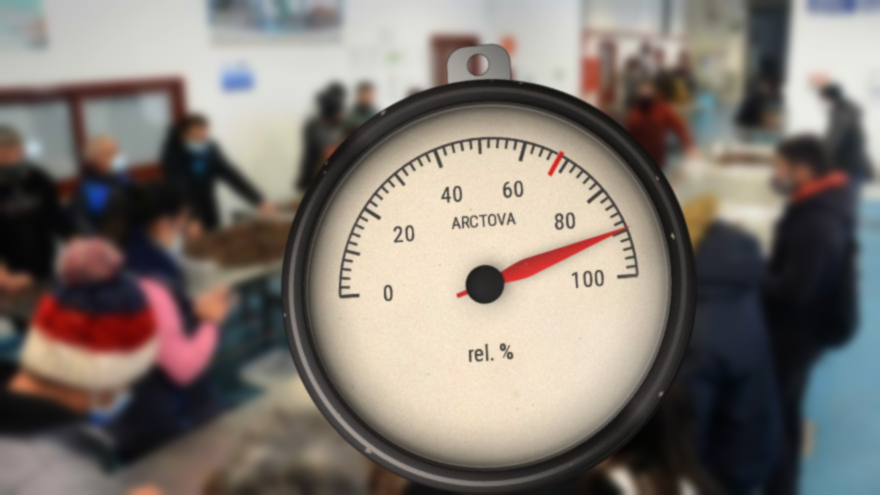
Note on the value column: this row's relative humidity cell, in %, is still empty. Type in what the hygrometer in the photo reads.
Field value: 90 %
